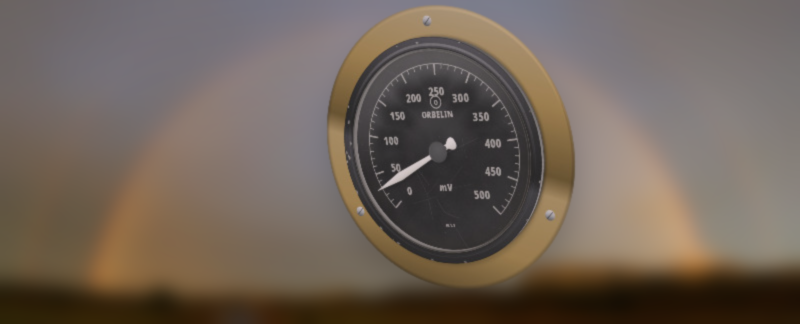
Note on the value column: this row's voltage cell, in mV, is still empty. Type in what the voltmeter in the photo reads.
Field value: 30 mV
